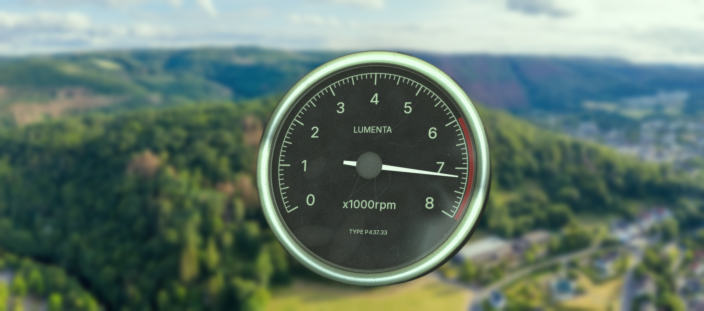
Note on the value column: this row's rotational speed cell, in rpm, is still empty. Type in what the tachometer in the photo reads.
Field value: 7200 rpm
